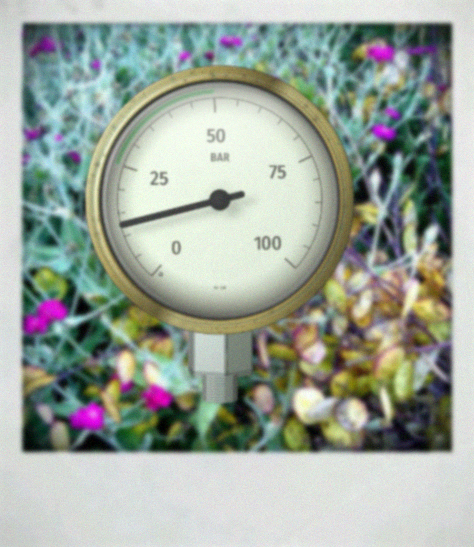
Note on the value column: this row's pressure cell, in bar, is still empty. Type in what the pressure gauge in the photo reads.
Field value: 12.5 bar
